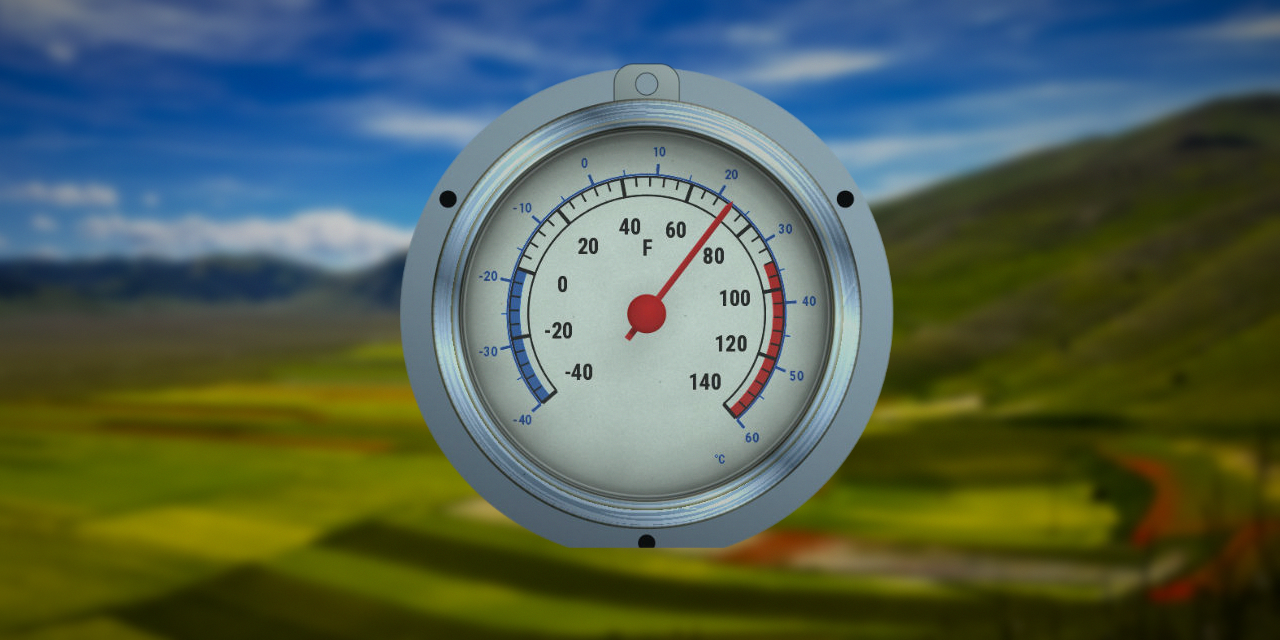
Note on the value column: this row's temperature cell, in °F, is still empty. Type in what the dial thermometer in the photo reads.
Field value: 72 °F
